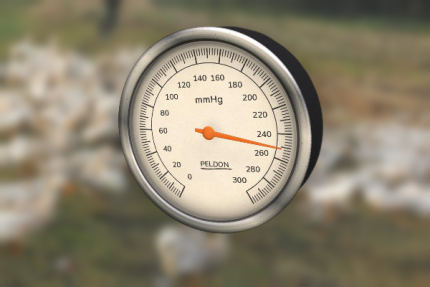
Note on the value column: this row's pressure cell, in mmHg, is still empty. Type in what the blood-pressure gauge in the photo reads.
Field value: 250 mmHg
